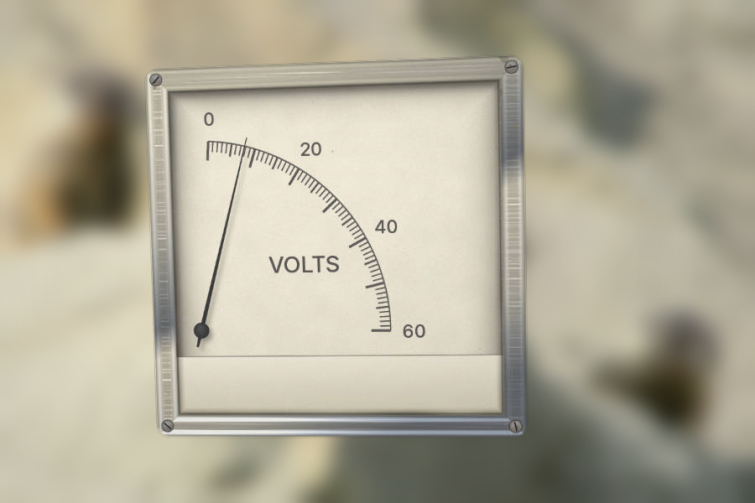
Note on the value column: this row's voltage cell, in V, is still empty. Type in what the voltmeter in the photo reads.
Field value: 8 V
